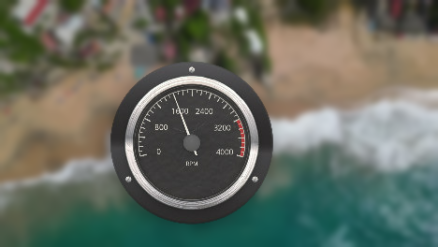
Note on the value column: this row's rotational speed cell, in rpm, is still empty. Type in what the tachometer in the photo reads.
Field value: 1600 rpm
